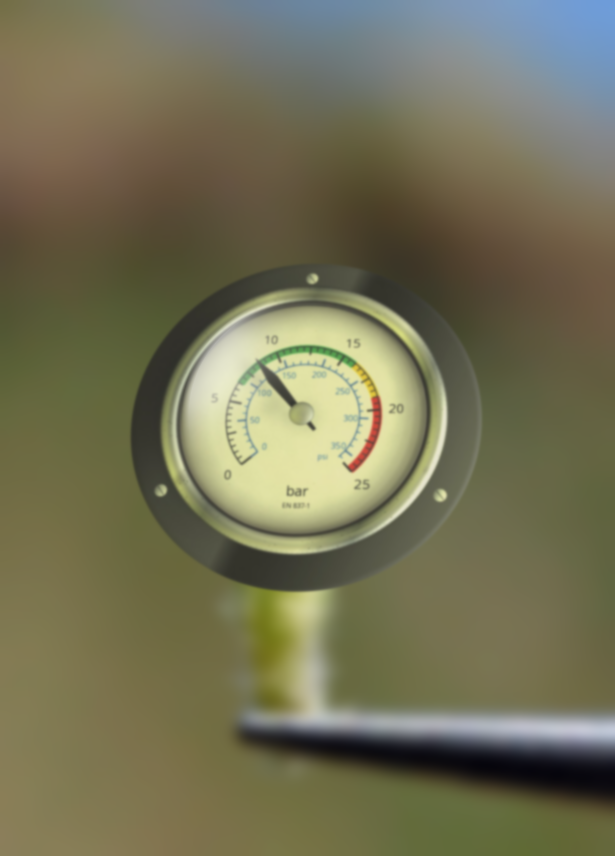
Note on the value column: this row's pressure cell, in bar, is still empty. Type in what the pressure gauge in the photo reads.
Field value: 8.5 bar
